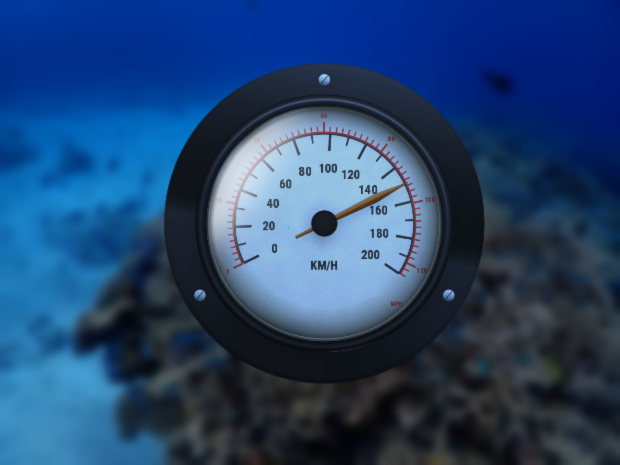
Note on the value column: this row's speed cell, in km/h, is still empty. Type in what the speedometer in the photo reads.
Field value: 150 km/h
